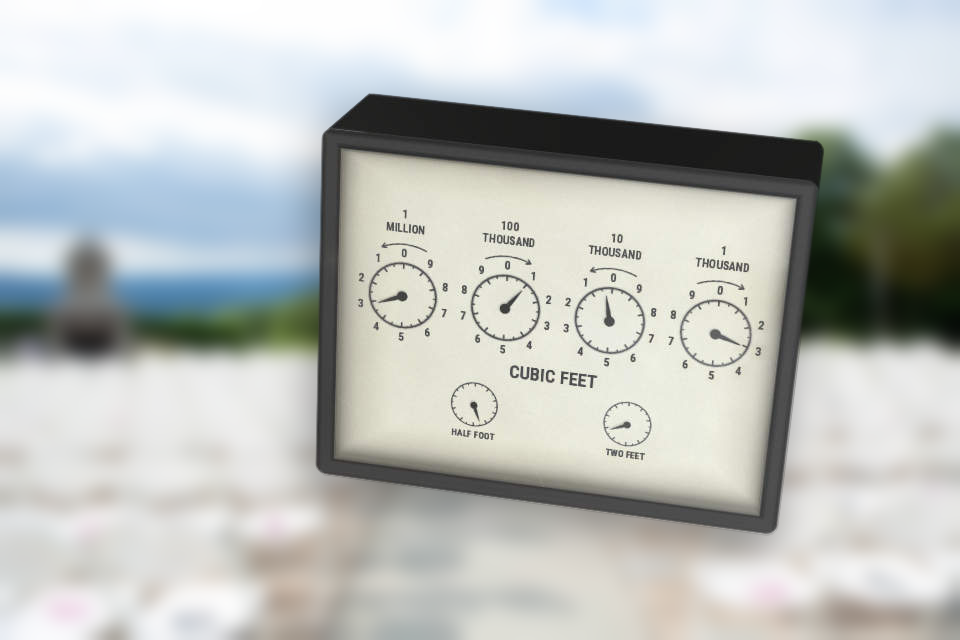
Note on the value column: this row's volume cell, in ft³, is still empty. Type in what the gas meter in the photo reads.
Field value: 310300 ft³
